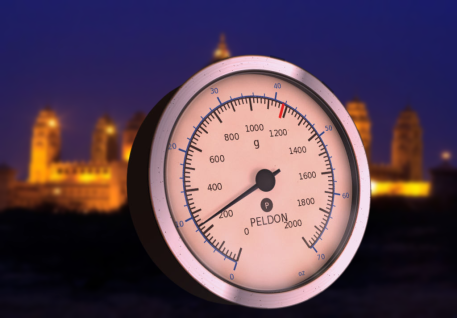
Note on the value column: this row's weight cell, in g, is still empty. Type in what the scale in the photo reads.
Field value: 240 g
